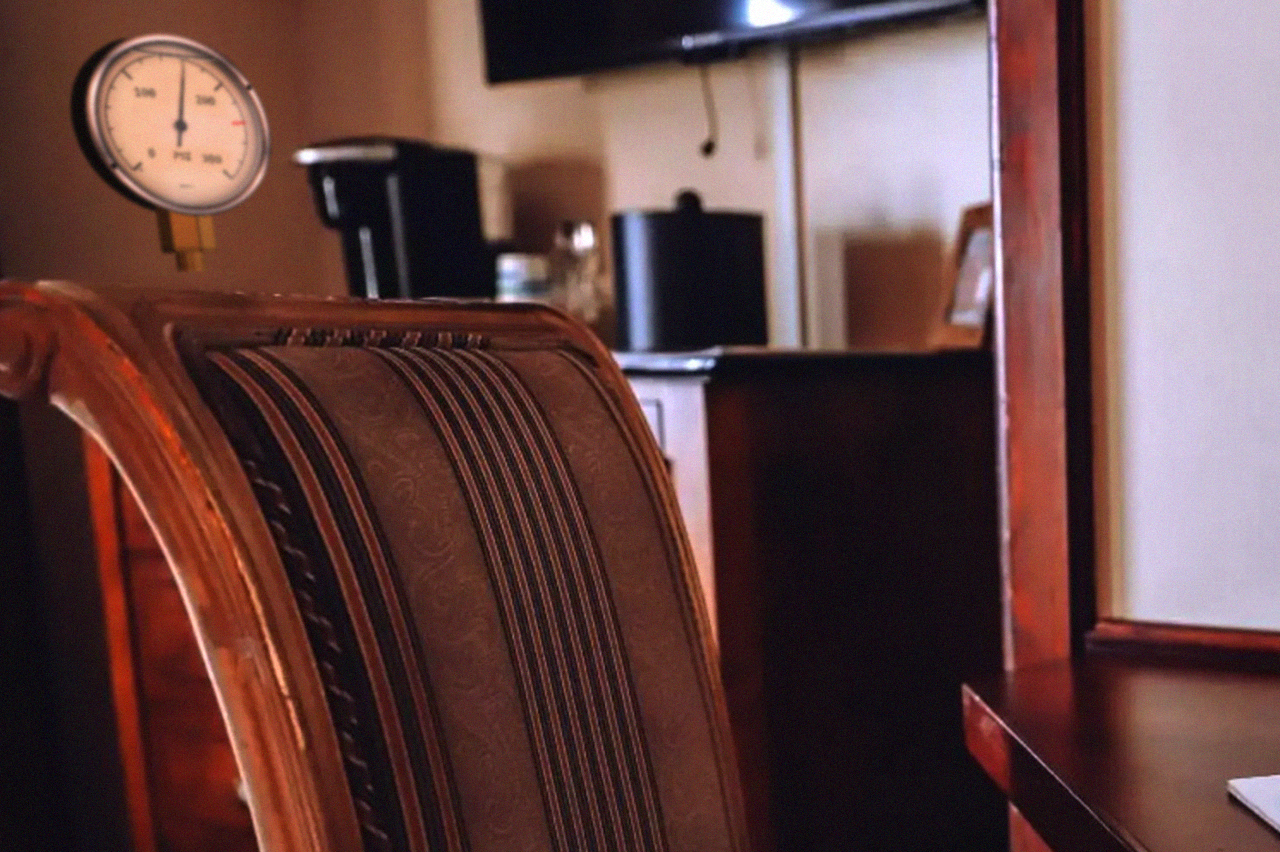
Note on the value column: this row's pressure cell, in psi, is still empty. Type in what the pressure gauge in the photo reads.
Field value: 160 psi
